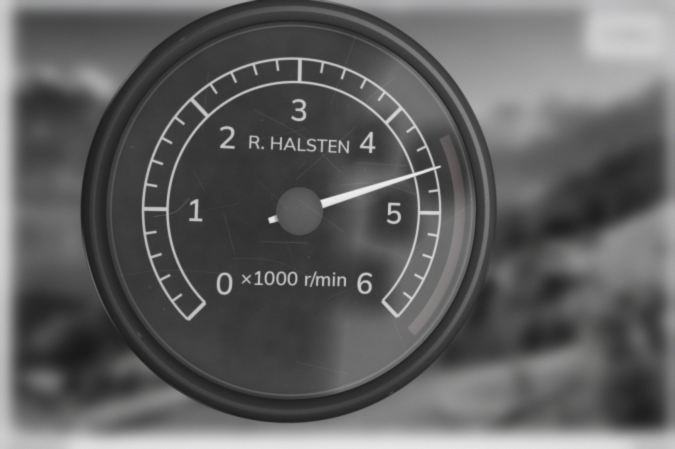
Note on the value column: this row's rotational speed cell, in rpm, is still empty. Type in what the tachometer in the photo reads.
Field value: 4600 rpm
